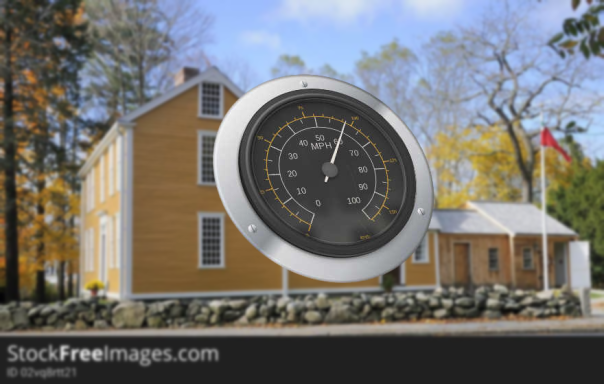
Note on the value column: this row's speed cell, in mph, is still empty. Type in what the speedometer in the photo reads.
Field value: 60 mph
